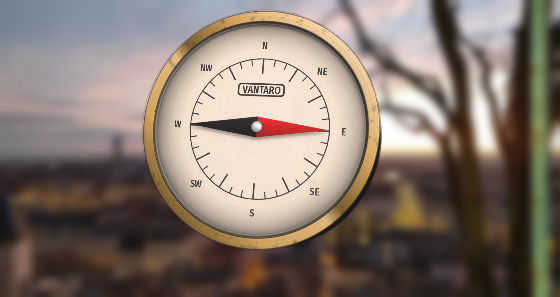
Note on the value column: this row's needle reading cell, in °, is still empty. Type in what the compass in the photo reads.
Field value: 90 °
